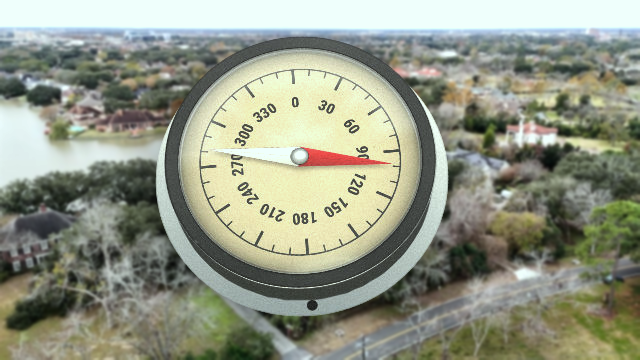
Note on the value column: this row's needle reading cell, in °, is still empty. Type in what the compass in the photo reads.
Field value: 100 °
